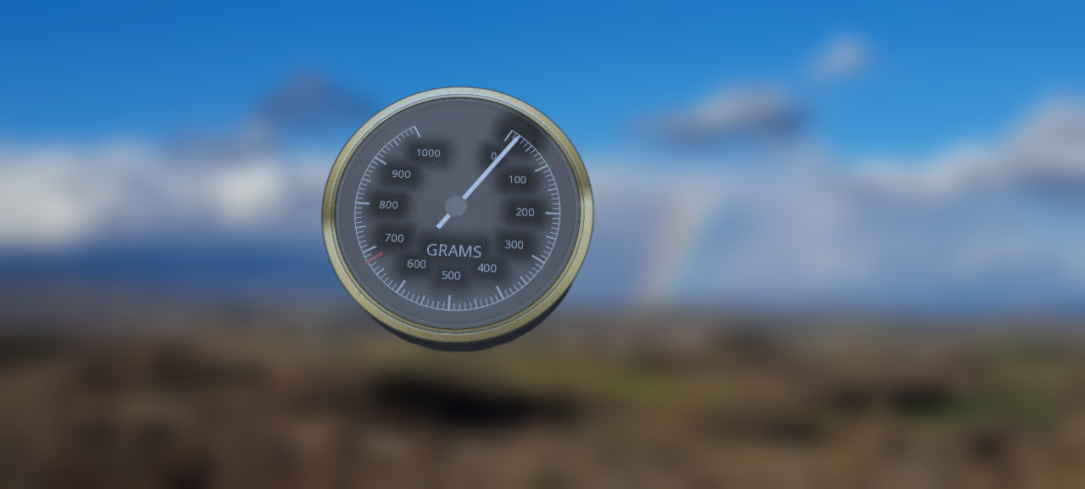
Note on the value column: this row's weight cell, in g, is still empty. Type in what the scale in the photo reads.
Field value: 20 g
